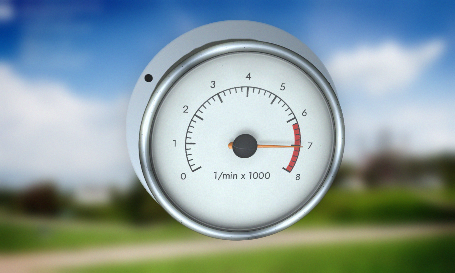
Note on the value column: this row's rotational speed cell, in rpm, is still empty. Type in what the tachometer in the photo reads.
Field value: 7000 rpm
